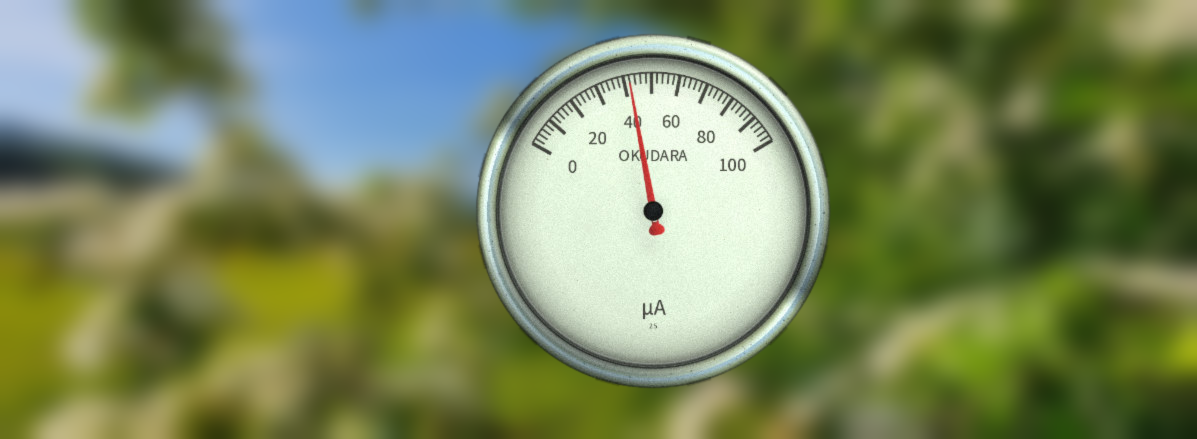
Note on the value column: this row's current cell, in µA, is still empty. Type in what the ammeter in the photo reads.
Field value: 42 µA
